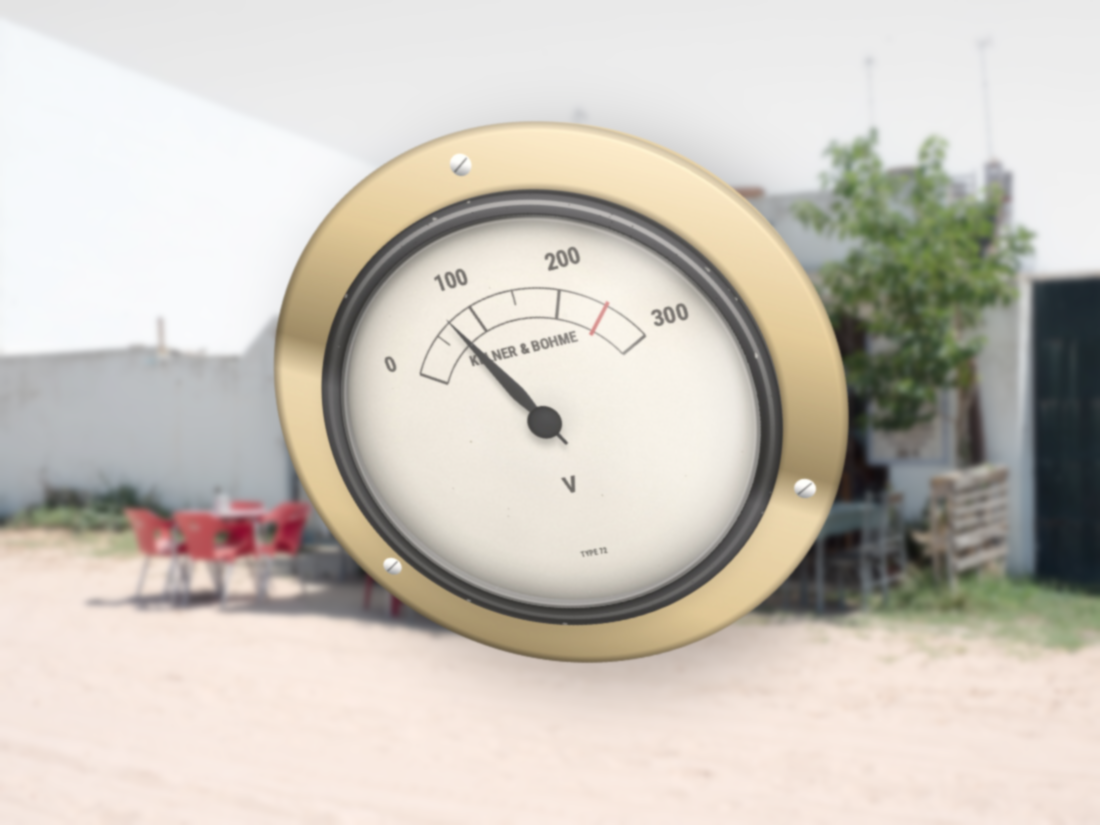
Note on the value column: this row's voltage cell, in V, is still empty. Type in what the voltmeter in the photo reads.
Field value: 75 V
